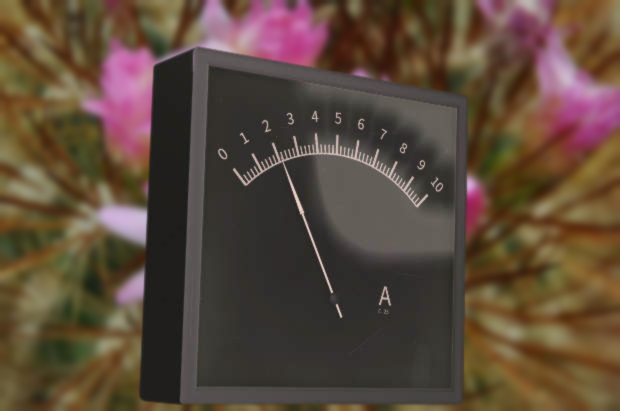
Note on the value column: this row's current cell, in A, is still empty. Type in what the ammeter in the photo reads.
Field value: 2 A
